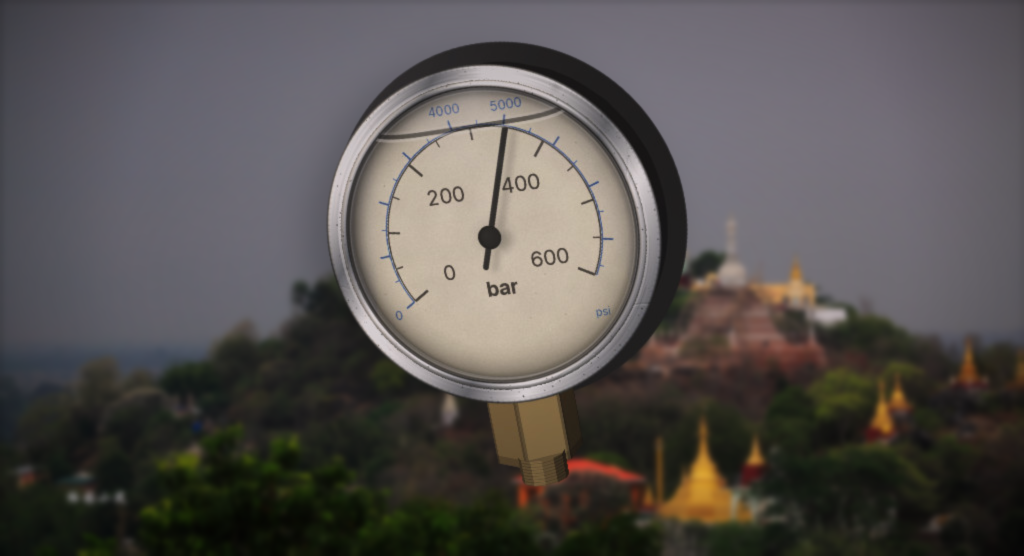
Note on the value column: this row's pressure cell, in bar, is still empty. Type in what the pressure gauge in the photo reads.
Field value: 350 bar
